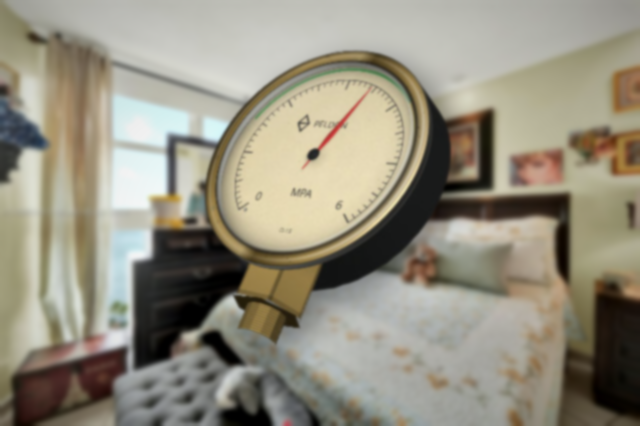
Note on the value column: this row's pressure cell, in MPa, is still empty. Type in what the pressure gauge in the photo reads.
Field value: 3.5 MPa
